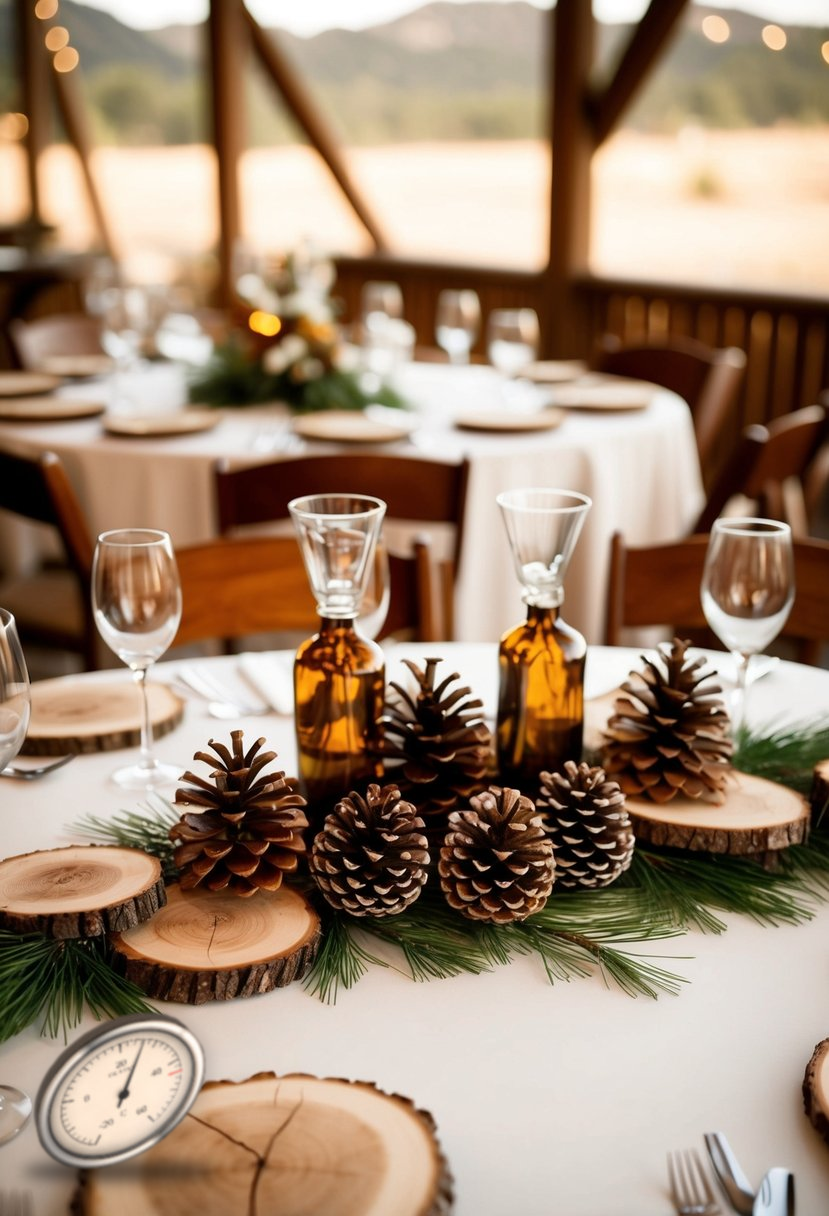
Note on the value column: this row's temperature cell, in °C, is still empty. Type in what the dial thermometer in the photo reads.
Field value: 26 °C
